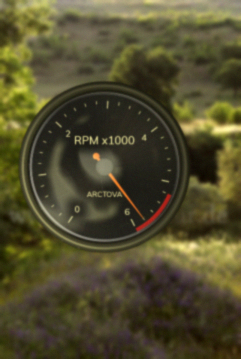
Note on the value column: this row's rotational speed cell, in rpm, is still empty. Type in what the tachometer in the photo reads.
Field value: 5800 rpm
